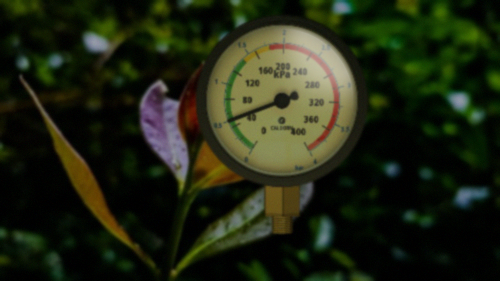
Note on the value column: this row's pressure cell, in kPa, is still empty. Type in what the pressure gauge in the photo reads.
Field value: 50 kPa
